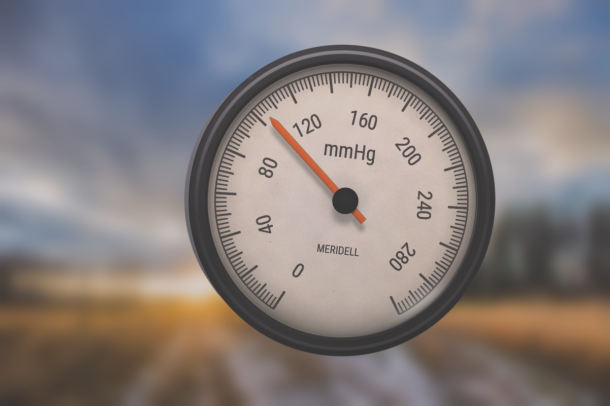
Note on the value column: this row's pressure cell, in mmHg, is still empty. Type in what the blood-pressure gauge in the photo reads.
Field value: 104 mmHg
